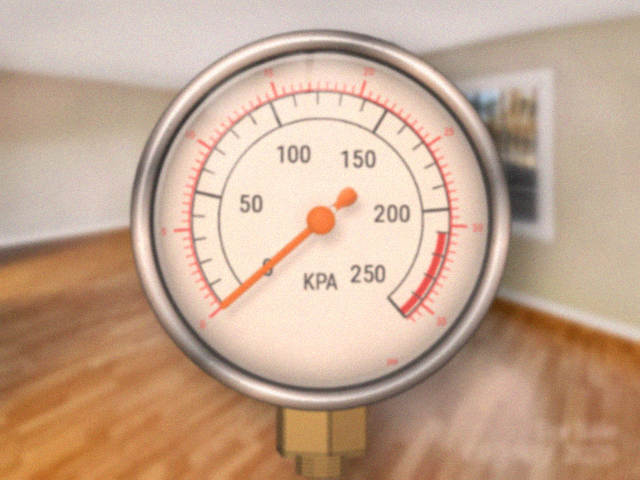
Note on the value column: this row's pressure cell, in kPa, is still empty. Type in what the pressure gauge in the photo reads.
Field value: 0 kPa
